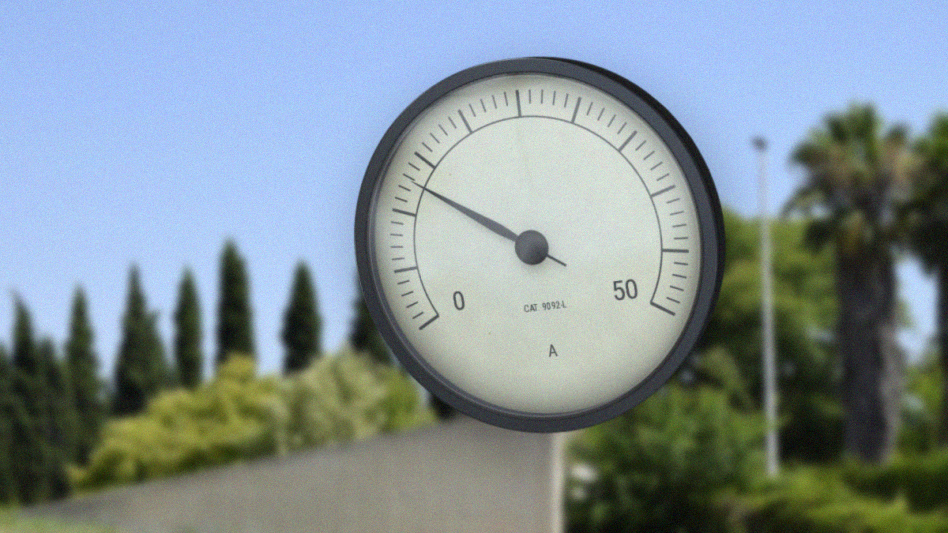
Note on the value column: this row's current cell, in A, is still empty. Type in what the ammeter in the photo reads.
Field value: 13 A
